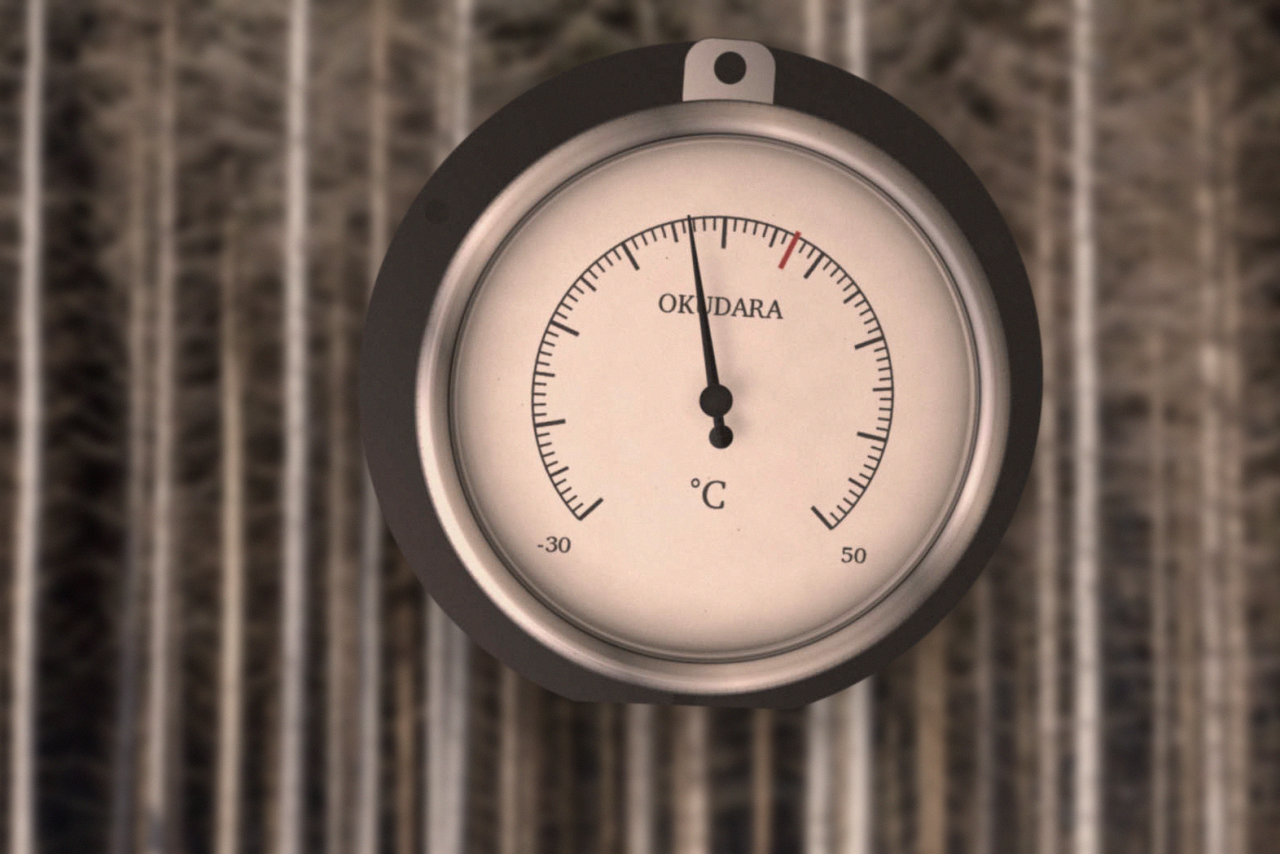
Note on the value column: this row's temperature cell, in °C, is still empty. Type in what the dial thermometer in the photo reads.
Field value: 6.5 °C
